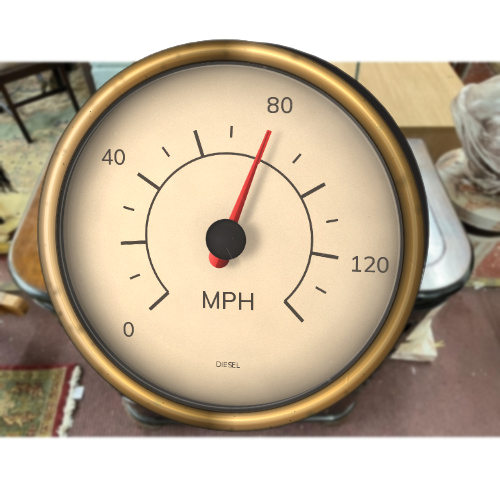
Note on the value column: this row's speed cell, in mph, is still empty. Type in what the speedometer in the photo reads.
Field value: 80 mph
